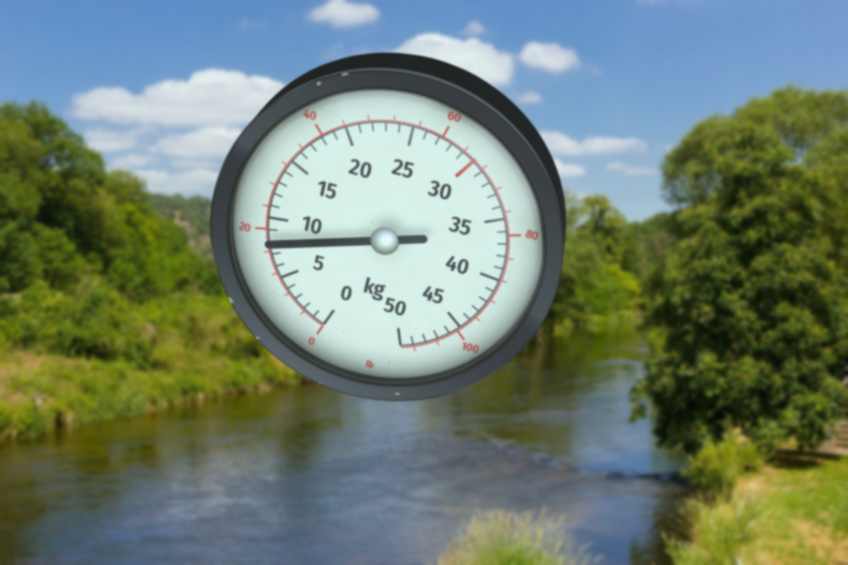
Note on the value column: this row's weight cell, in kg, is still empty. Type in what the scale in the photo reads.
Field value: 8 kg
